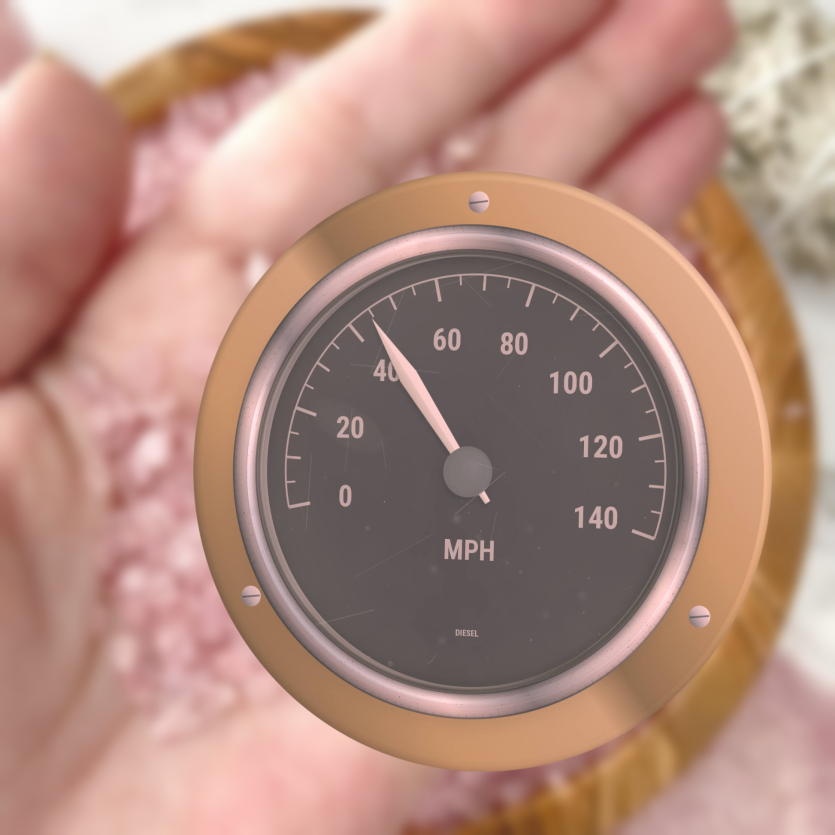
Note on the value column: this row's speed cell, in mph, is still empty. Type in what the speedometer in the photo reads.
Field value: 45 mph
